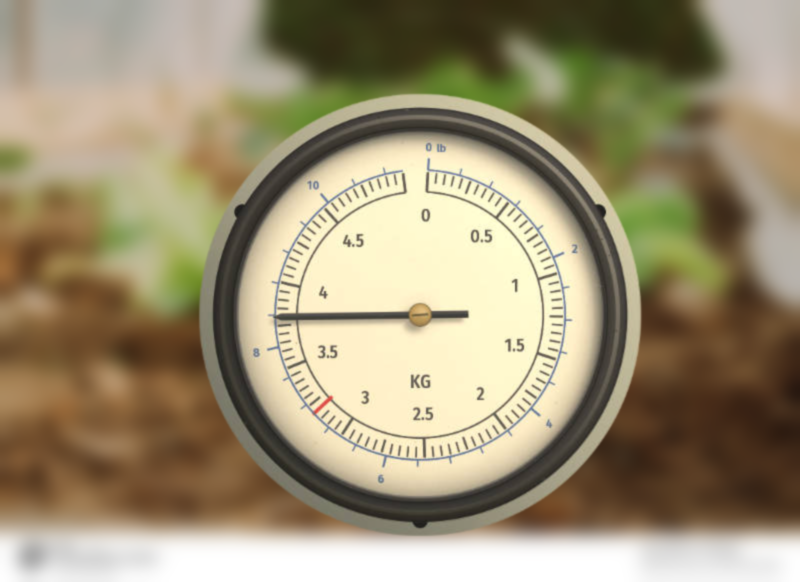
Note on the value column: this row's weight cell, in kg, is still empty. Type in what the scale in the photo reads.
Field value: 3.8 kg
